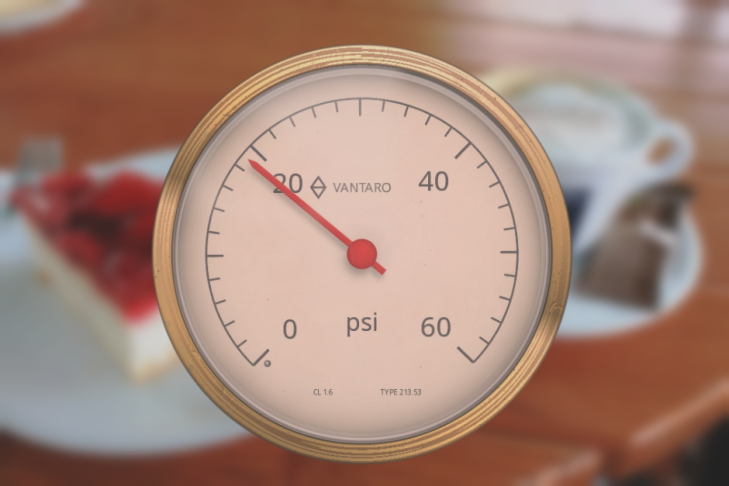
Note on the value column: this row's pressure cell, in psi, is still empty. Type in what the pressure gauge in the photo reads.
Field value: 19 psi
